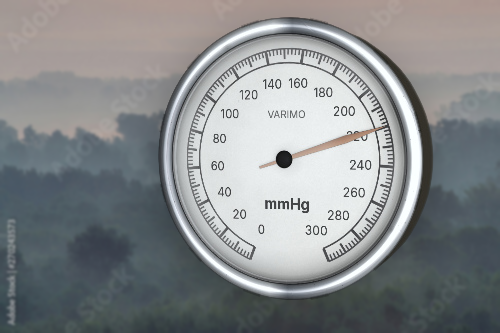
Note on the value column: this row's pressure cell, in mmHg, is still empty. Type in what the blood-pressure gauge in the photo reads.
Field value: 220 mmHg
